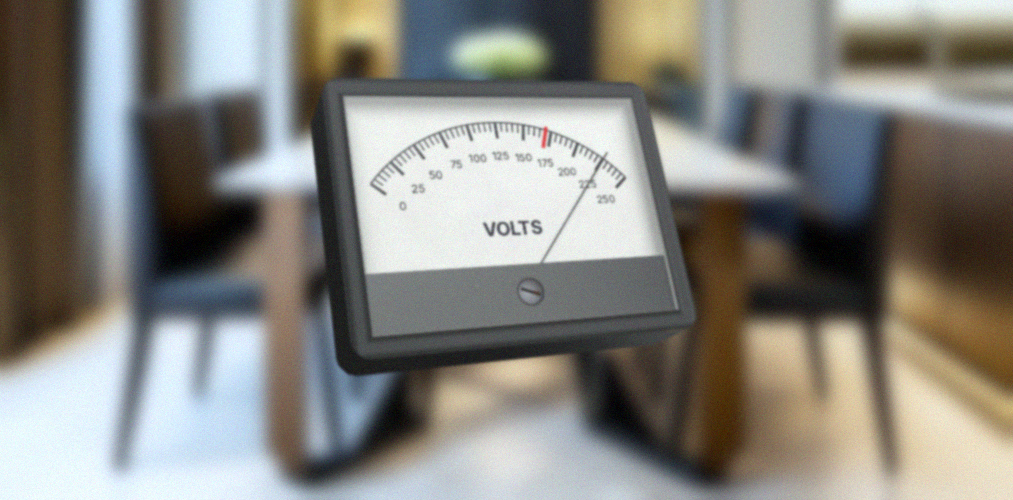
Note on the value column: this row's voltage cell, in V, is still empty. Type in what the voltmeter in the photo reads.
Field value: 225 V
